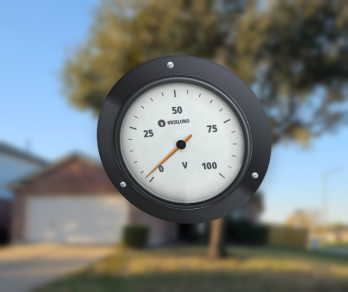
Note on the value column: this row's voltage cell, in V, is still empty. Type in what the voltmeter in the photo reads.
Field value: 2.5 V
